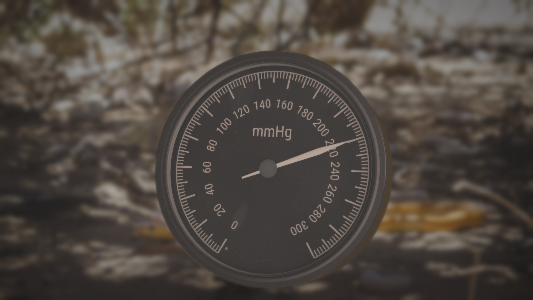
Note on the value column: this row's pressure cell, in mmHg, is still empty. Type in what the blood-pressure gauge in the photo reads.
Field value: 220 mmHg
